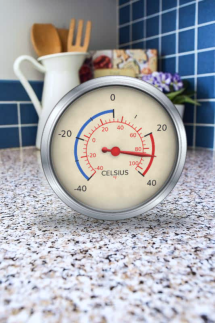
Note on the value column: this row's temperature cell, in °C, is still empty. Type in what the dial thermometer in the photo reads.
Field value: 30 °C
